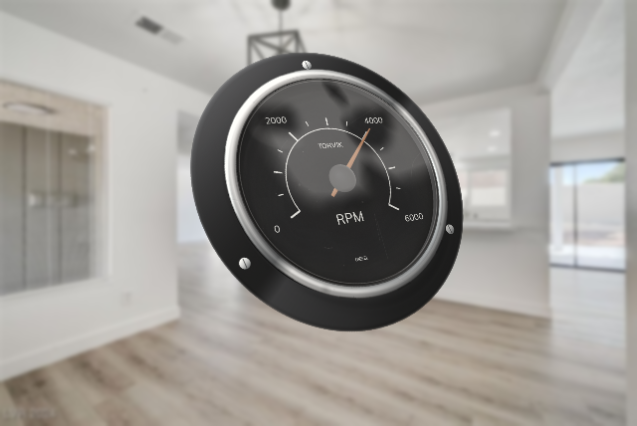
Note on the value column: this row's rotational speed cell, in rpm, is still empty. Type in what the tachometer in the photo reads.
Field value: 4000 rpm
